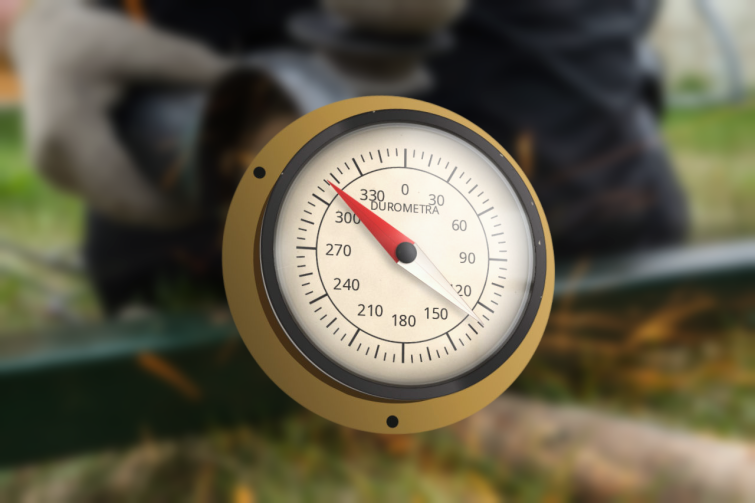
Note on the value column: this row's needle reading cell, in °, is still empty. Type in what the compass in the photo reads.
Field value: 310 °
